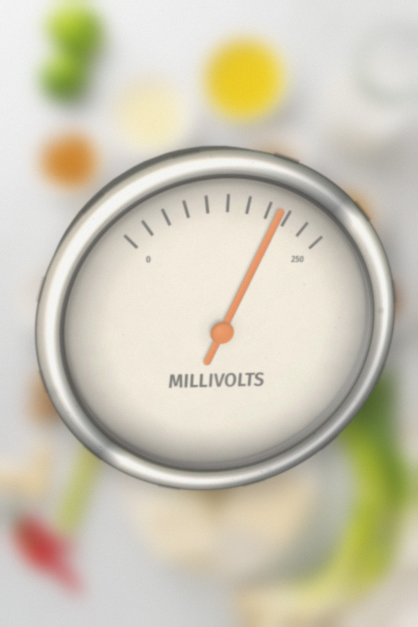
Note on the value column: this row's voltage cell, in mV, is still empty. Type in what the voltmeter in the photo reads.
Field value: 187.5 mV
